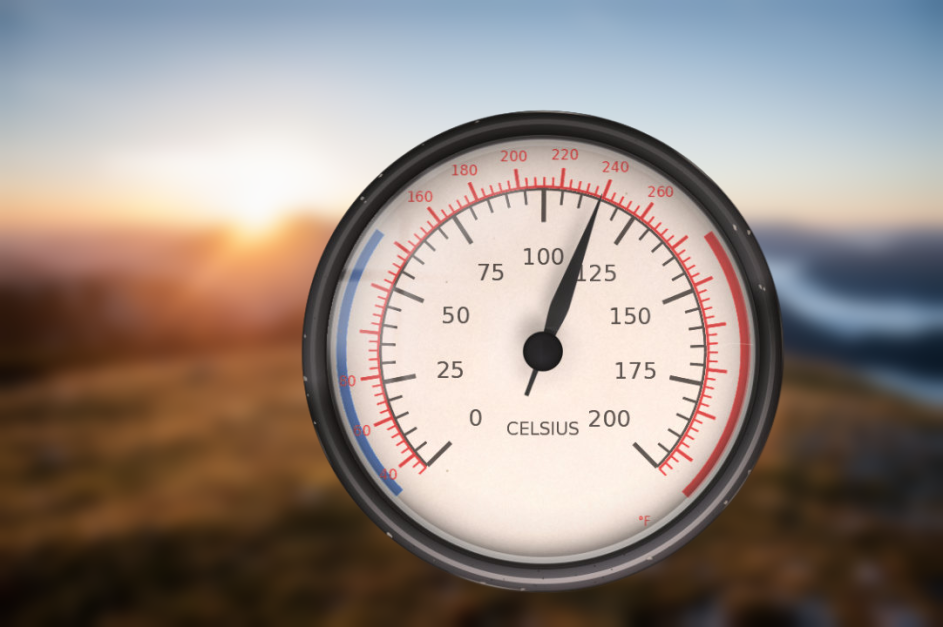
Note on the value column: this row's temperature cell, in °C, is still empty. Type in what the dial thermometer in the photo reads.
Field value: 115 °C
